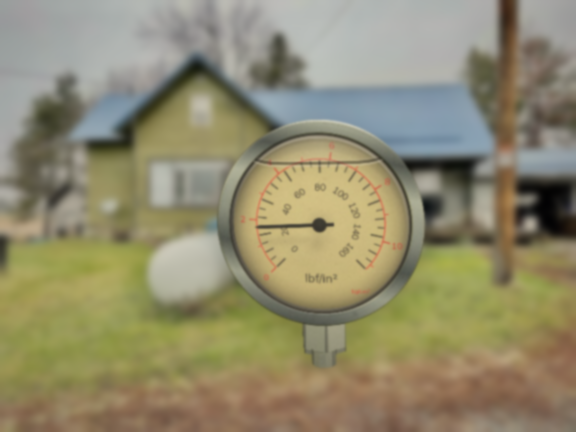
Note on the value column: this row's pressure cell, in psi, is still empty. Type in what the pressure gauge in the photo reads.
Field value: 25 psi
